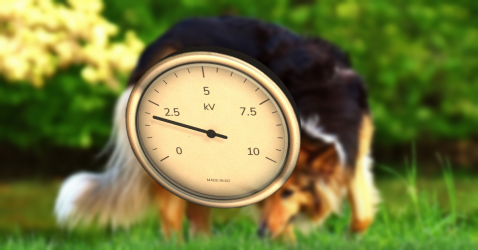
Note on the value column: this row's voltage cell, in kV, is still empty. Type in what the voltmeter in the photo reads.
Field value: 2 kV
